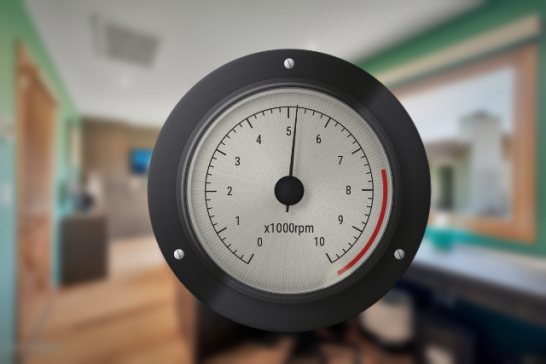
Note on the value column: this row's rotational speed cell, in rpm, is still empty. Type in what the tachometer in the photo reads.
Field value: 5200 rpm
